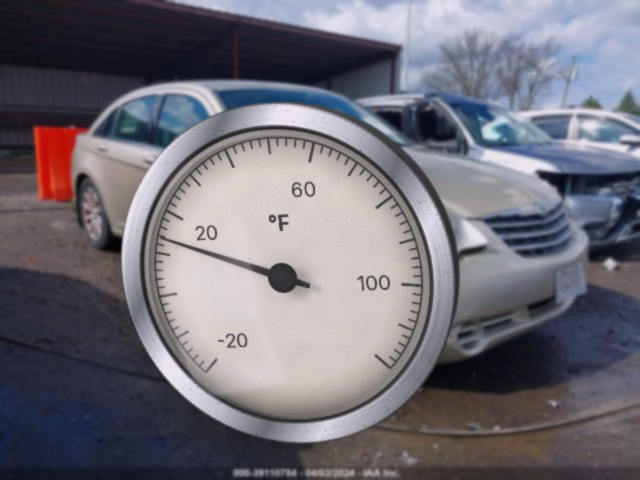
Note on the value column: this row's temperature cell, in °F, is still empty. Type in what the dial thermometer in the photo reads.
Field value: 14 °F
